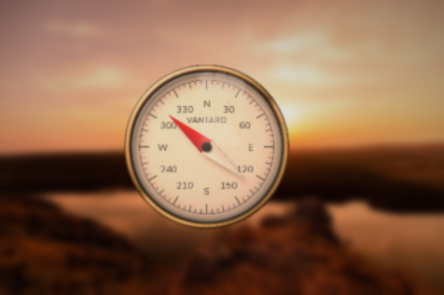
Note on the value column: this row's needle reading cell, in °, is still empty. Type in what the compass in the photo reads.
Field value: 310 °
